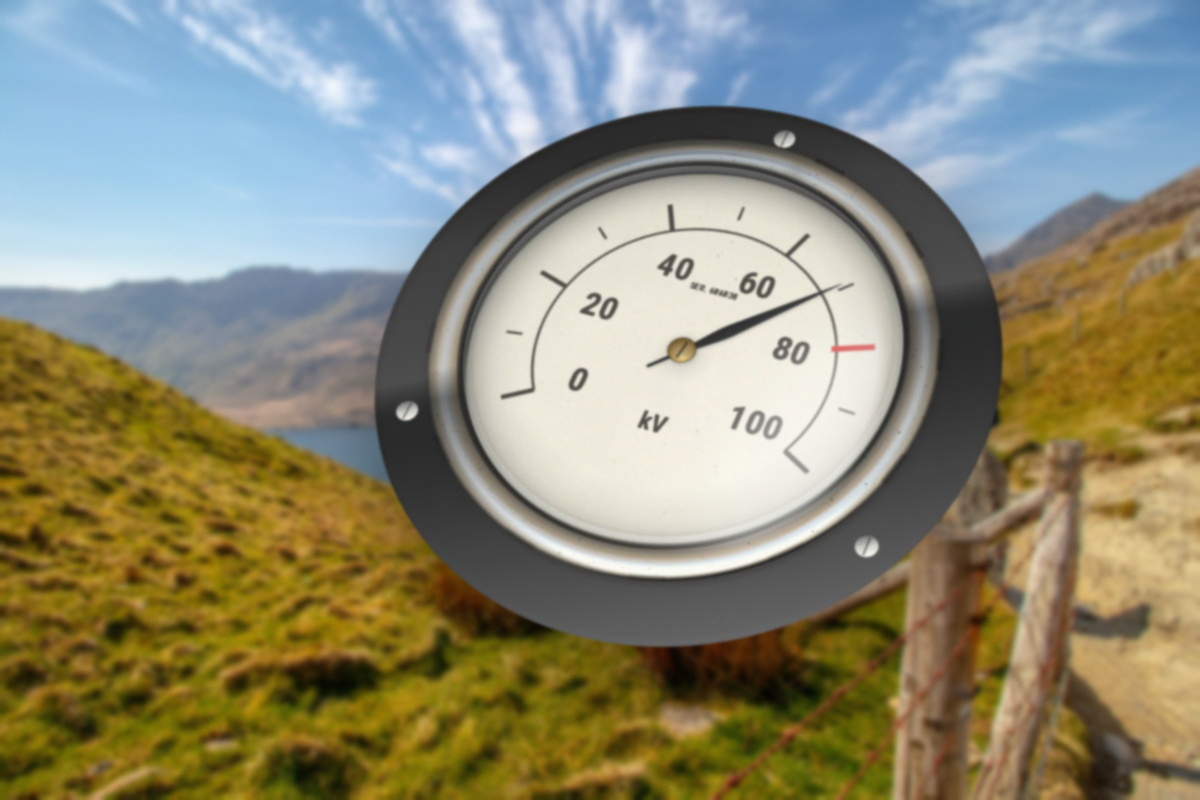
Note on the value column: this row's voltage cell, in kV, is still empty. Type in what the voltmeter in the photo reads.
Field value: 70 kV
